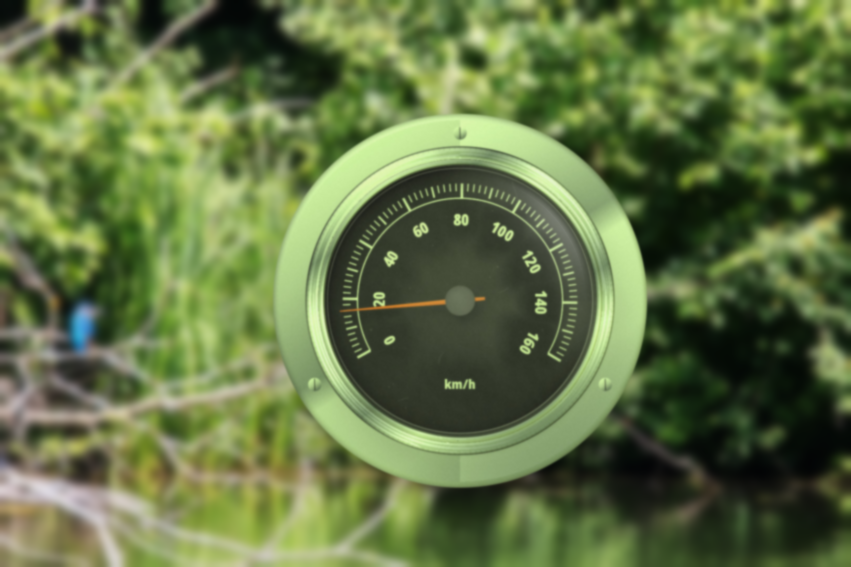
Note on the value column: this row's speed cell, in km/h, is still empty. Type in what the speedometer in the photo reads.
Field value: 16 km/h
